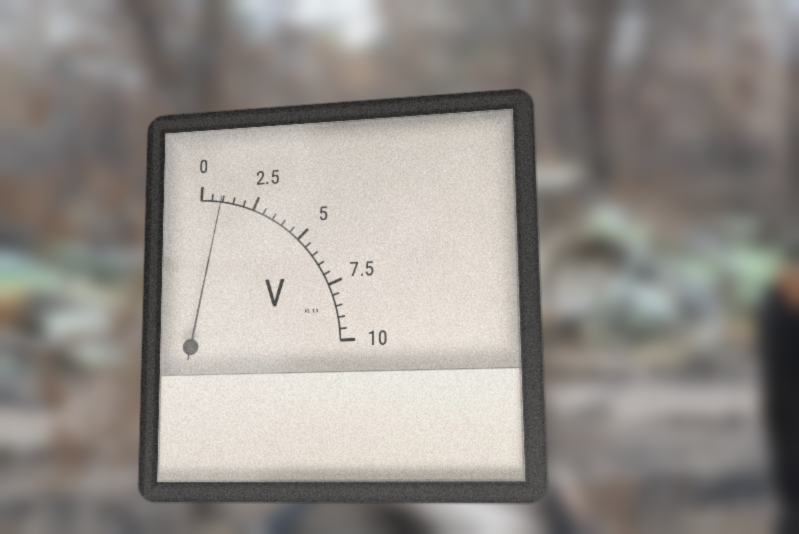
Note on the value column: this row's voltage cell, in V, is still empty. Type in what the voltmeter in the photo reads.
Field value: 1 V
